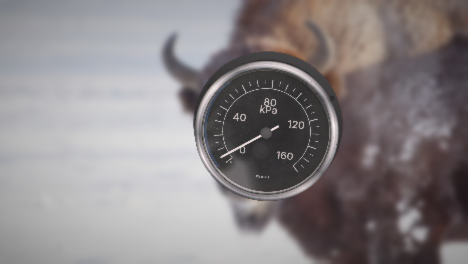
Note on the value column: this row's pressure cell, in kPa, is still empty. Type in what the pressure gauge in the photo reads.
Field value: 5 kPa
